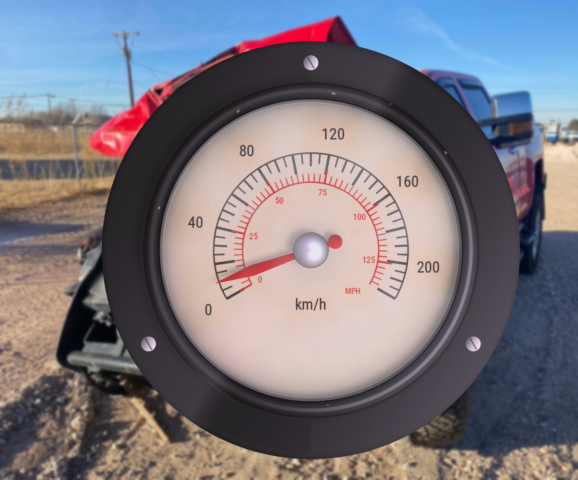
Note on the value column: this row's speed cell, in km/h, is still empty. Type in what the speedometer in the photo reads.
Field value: 10 km/h
